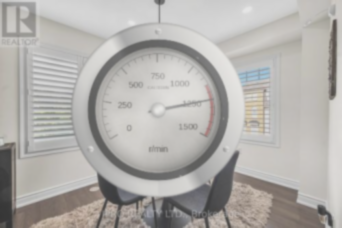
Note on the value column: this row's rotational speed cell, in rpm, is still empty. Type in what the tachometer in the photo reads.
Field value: 1250 rpm
